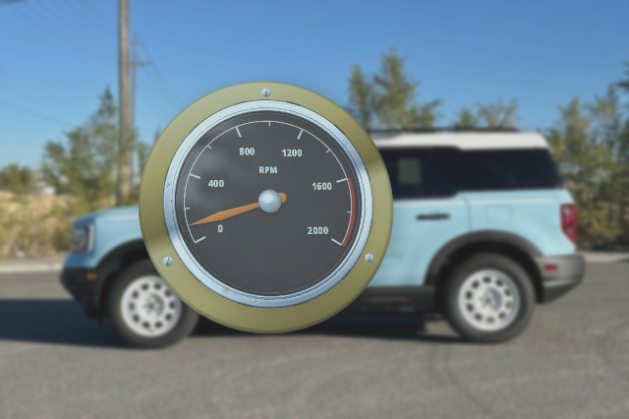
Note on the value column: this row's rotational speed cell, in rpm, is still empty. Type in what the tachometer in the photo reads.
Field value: 100 rpm
